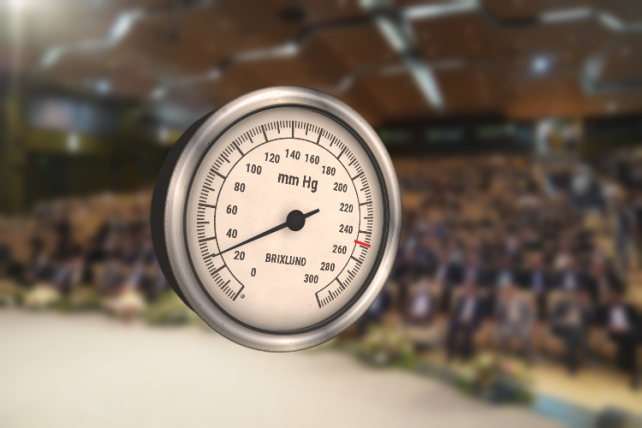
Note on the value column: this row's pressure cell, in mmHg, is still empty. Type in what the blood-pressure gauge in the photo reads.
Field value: 30 mmHg
